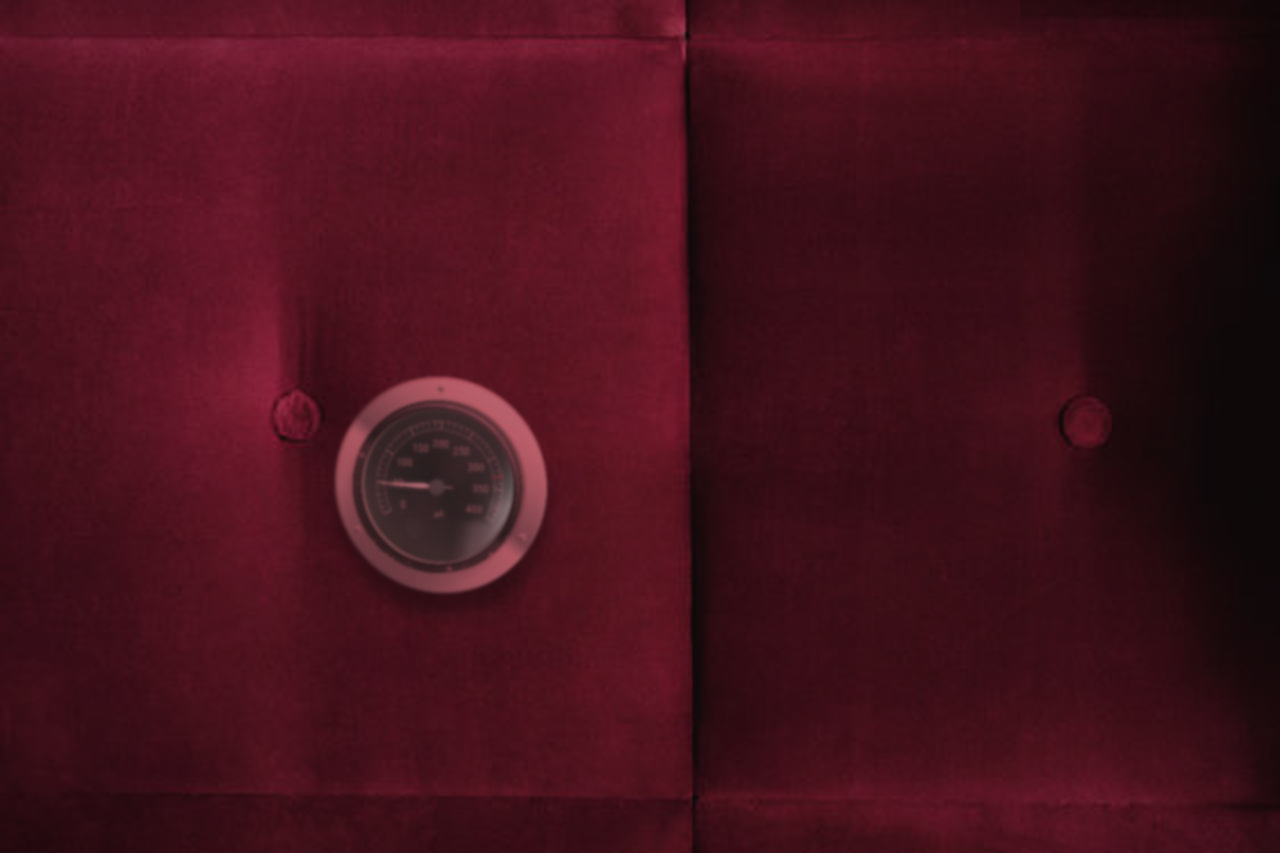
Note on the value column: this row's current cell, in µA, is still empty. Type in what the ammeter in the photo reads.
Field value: 50 µA
